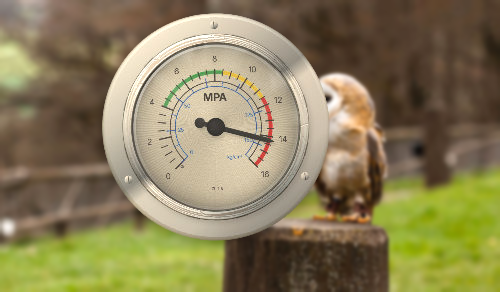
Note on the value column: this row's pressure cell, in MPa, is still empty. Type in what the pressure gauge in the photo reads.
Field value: 14.25 MPa
